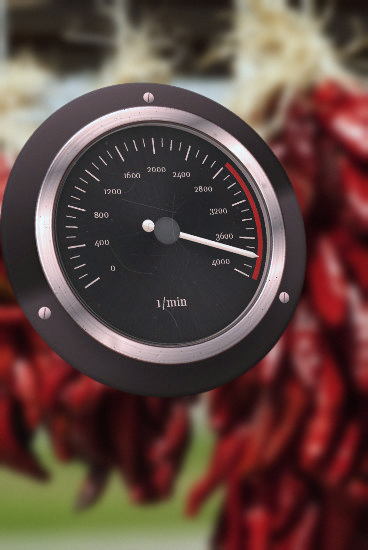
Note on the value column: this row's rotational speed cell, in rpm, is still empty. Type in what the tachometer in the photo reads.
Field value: 3800 rpm
